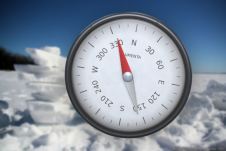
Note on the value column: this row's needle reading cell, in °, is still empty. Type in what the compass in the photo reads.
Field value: 335 °
